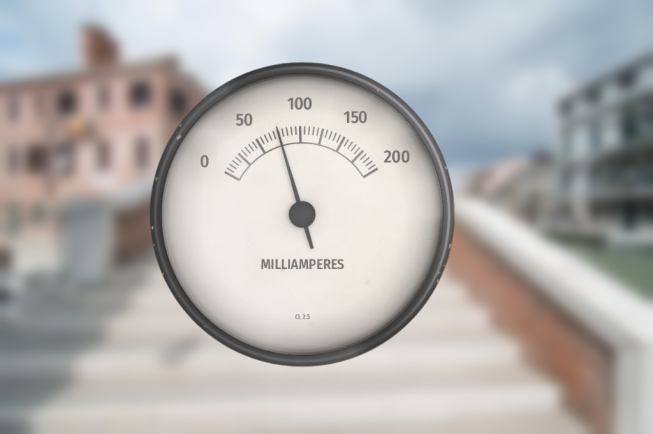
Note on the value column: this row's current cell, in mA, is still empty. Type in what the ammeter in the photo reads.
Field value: 75 mA
